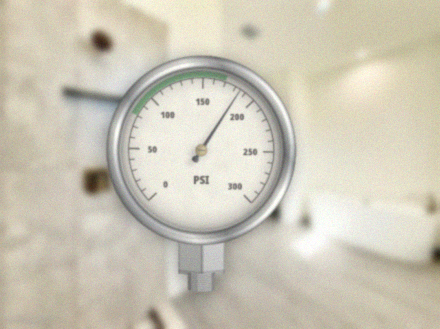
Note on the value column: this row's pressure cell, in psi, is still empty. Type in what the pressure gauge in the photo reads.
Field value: 185 psi
